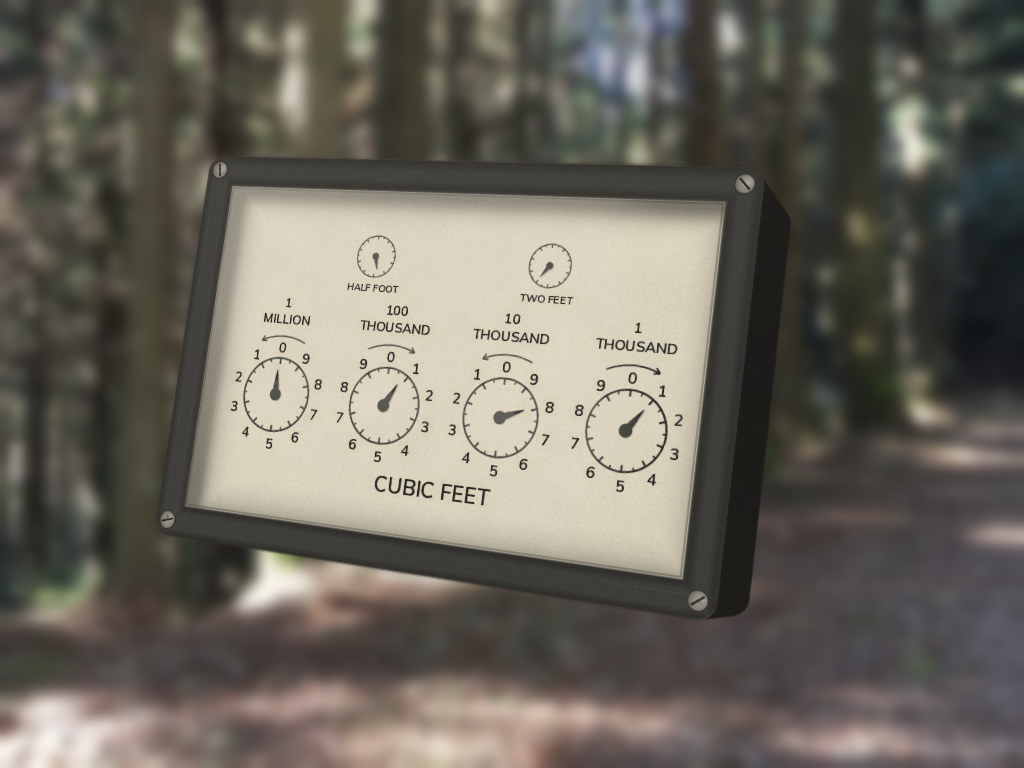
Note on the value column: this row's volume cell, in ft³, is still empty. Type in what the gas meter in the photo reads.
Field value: 8100 ft³
